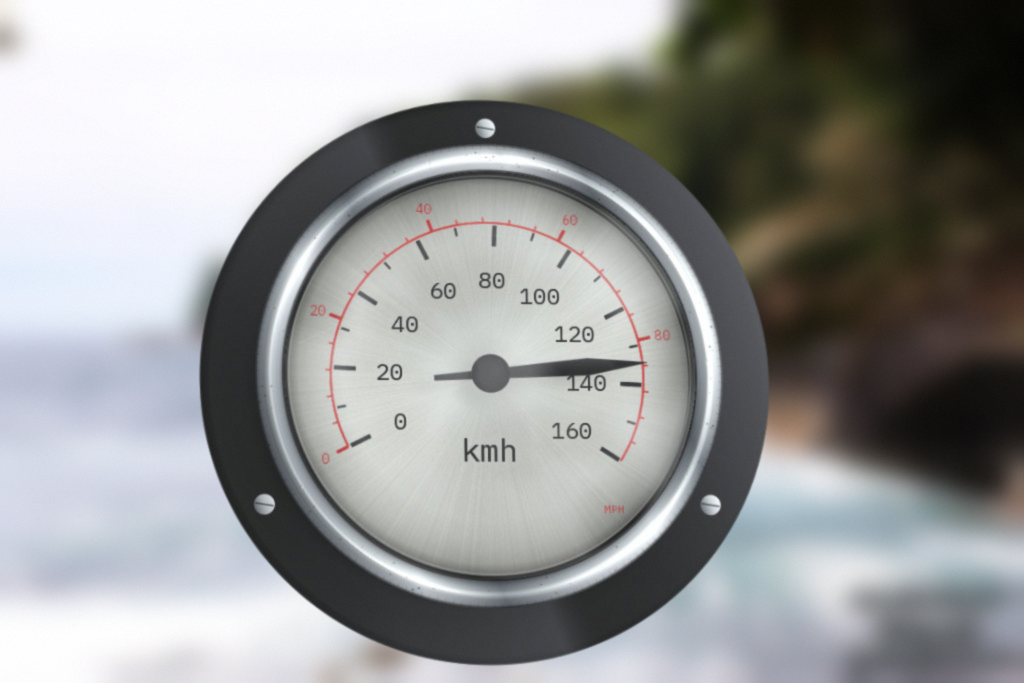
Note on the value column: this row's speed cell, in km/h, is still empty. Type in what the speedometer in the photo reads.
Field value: 135 km/h
